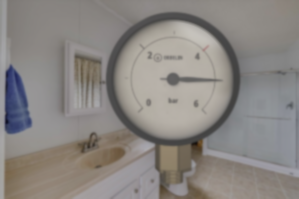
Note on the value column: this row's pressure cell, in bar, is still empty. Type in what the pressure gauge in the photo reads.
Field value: 5 bar
